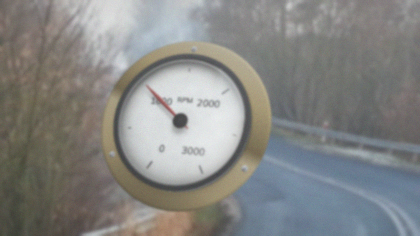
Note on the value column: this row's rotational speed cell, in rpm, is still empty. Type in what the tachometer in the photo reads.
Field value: 1000 rpm
